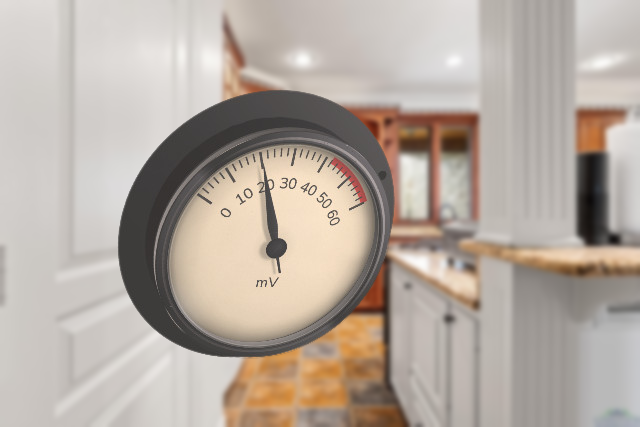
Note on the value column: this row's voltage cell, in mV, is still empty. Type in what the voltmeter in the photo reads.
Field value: 20 mV
